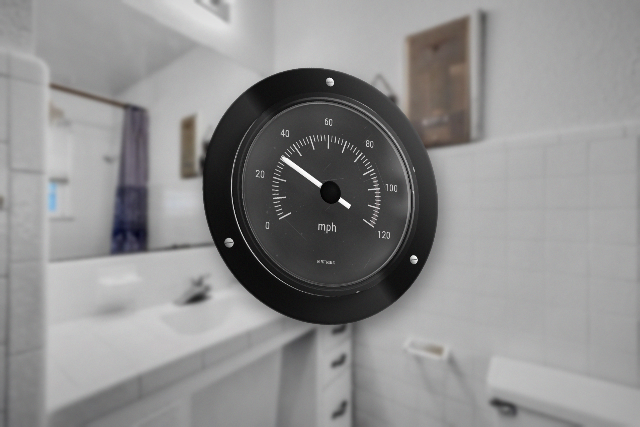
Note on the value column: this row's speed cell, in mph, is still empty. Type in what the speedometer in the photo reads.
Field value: 30 mph
